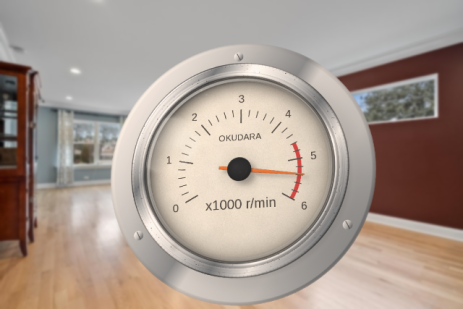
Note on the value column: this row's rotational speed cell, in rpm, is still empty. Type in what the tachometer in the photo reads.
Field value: 5400 rpm
